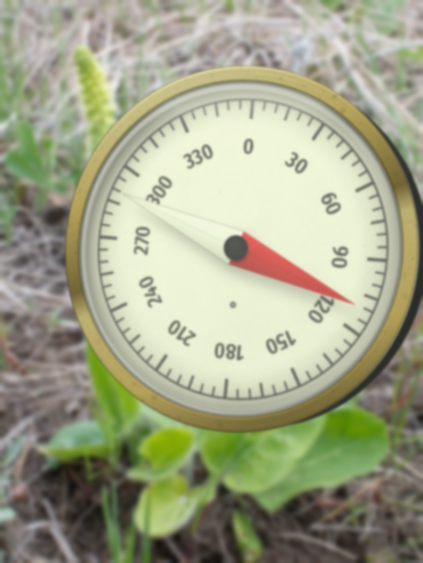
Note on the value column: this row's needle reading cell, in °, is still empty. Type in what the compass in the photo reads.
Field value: 110 °
